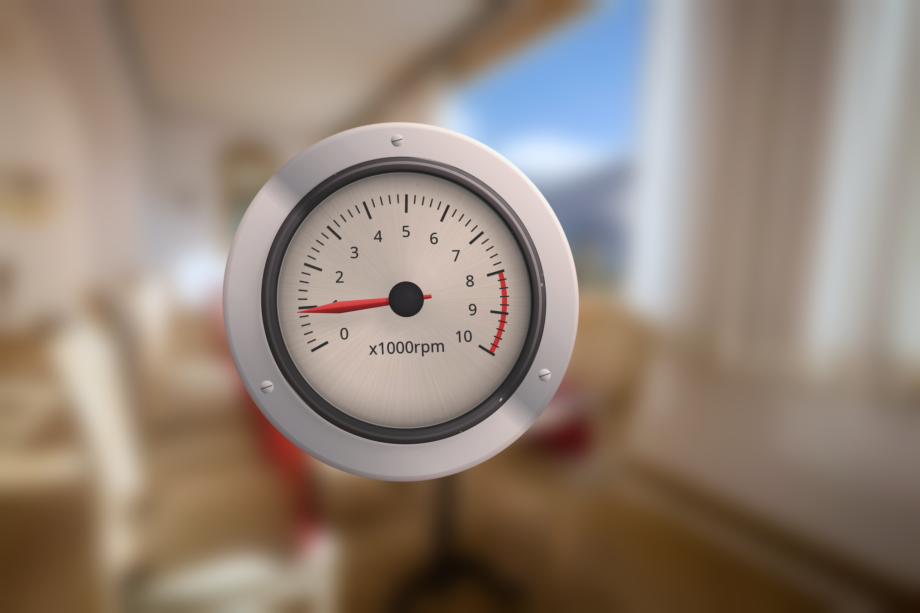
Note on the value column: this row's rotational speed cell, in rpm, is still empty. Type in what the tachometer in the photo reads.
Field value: 900 rpm
